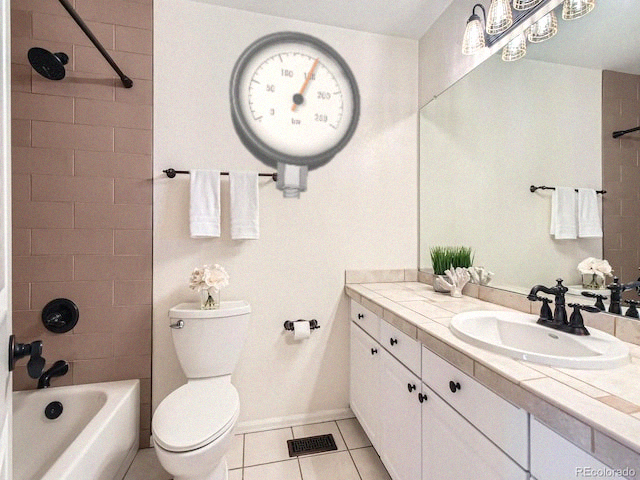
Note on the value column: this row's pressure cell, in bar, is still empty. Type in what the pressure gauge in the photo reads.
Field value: 150 bar
